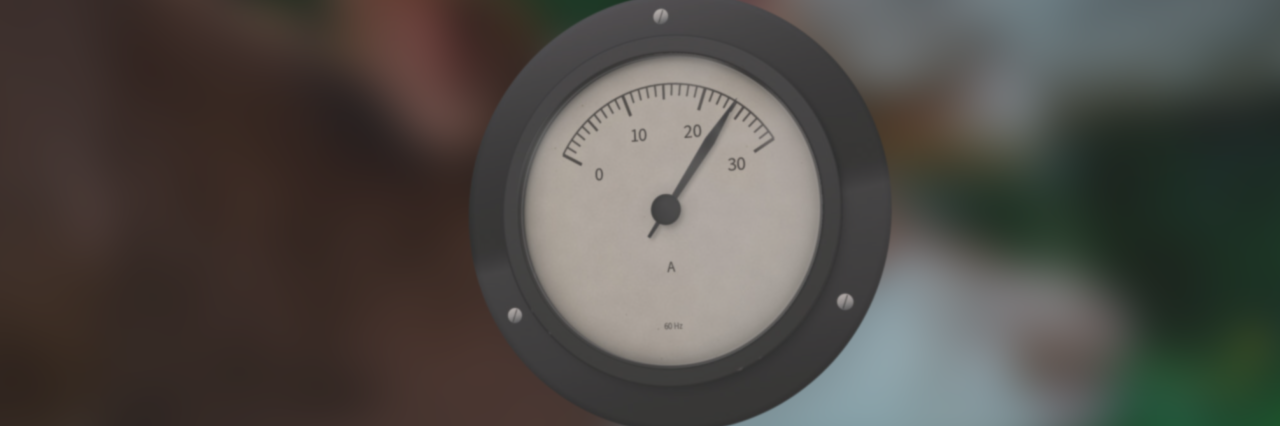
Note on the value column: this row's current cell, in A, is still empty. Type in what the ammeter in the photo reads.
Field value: 24 A
